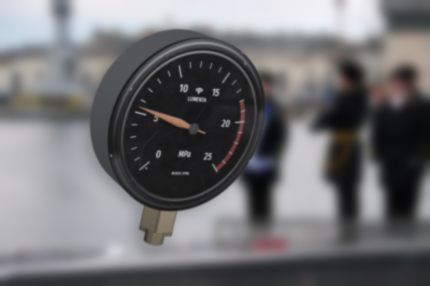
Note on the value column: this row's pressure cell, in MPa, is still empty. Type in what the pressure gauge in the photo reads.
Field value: 5.5 MPa
